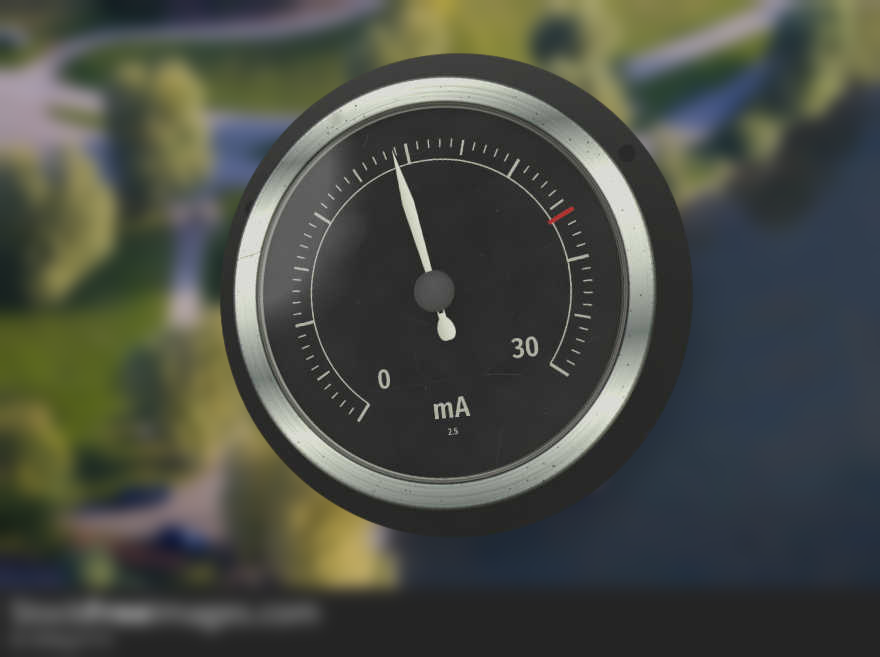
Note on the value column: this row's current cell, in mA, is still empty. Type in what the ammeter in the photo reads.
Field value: 14.5 mA
